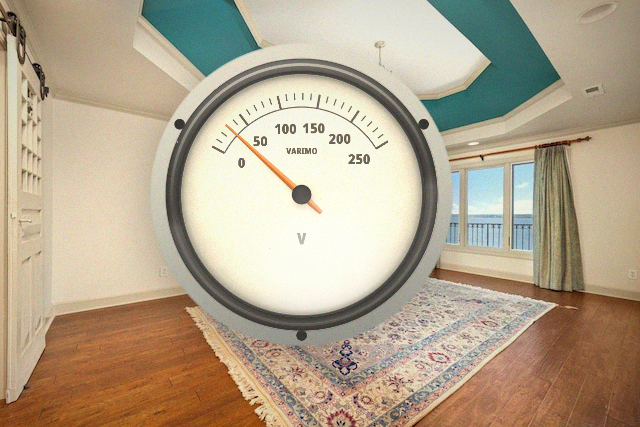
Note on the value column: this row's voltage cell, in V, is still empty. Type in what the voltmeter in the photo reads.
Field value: 30 V
